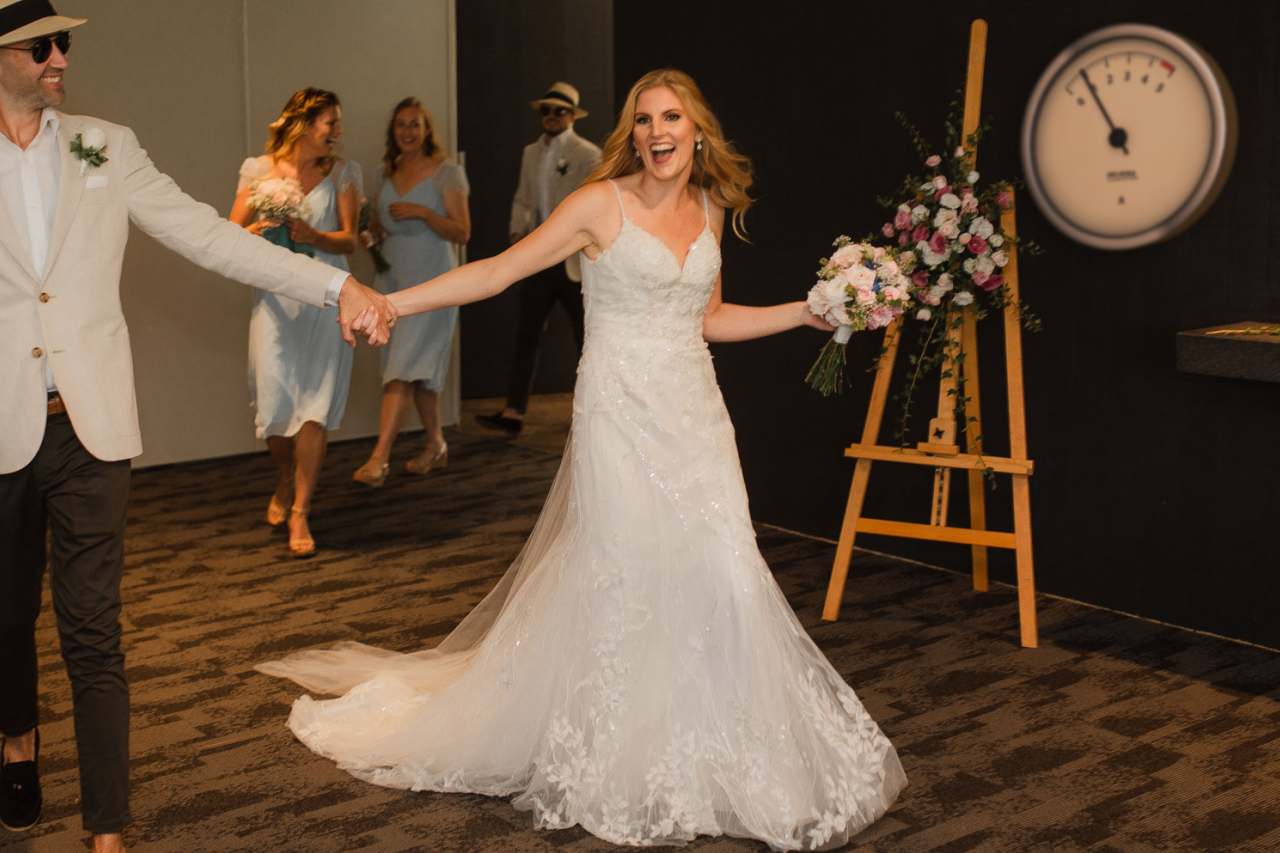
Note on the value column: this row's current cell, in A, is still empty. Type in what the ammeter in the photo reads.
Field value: 1 A
